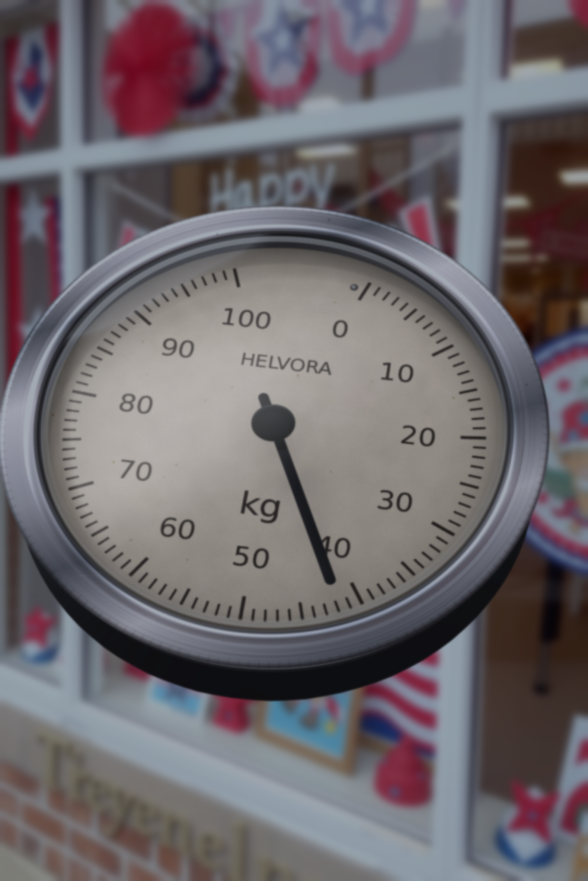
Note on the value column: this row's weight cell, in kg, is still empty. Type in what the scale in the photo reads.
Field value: 42 kg
